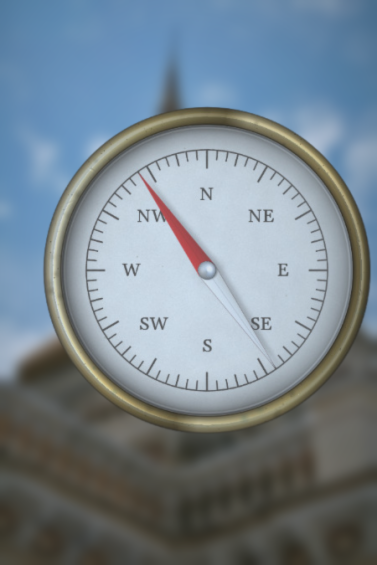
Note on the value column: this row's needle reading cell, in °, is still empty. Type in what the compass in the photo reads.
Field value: 325 °
